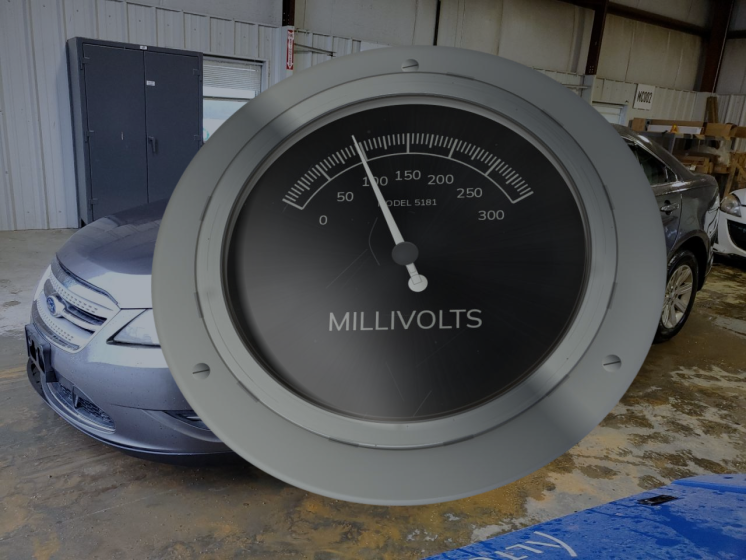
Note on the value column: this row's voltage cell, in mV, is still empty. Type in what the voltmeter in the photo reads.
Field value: 95 mV
